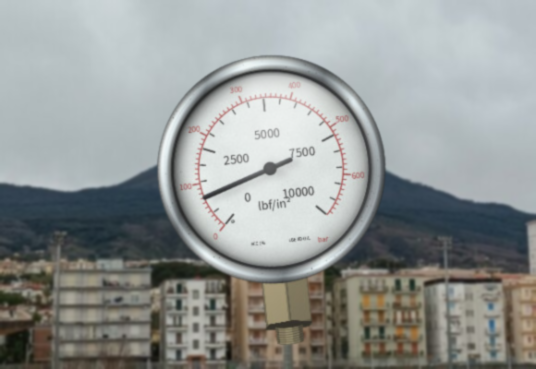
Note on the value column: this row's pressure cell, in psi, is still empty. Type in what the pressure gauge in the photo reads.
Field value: 1000 psi
